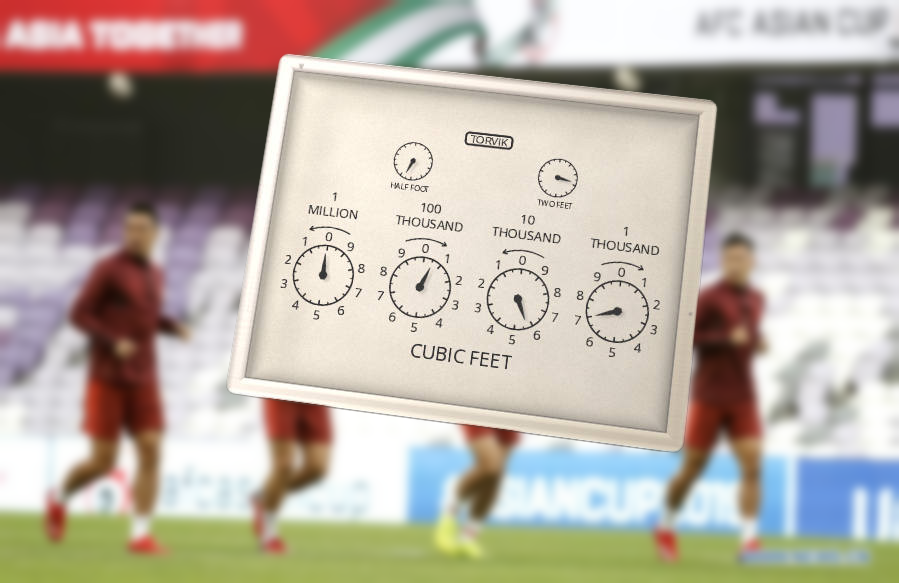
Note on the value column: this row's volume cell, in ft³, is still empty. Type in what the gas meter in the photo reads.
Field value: 5700 ft³
